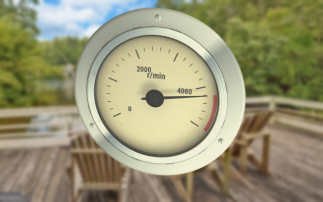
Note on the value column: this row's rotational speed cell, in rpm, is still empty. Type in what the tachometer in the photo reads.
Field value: 4200 rpm
